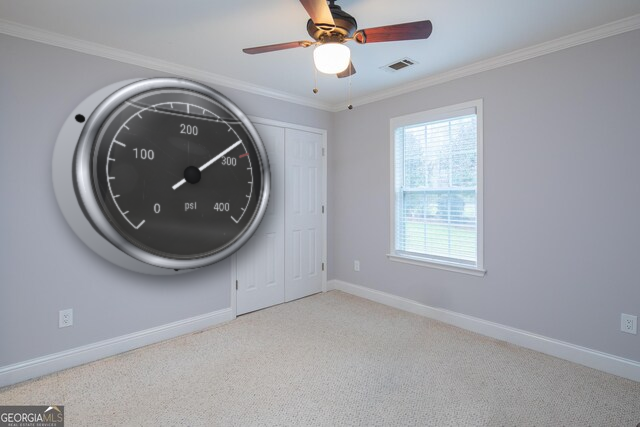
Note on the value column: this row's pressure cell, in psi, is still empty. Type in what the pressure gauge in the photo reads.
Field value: 280 psi
